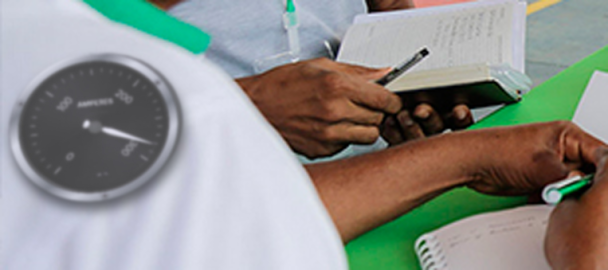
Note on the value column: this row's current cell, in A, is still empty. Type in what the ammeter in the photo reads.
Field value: 280 A
